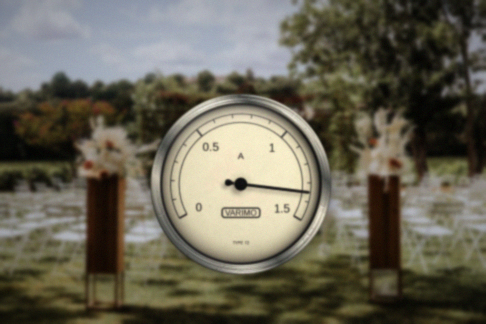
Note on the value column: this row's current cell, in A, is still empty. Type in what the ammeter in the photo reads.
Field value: 1.35 A
